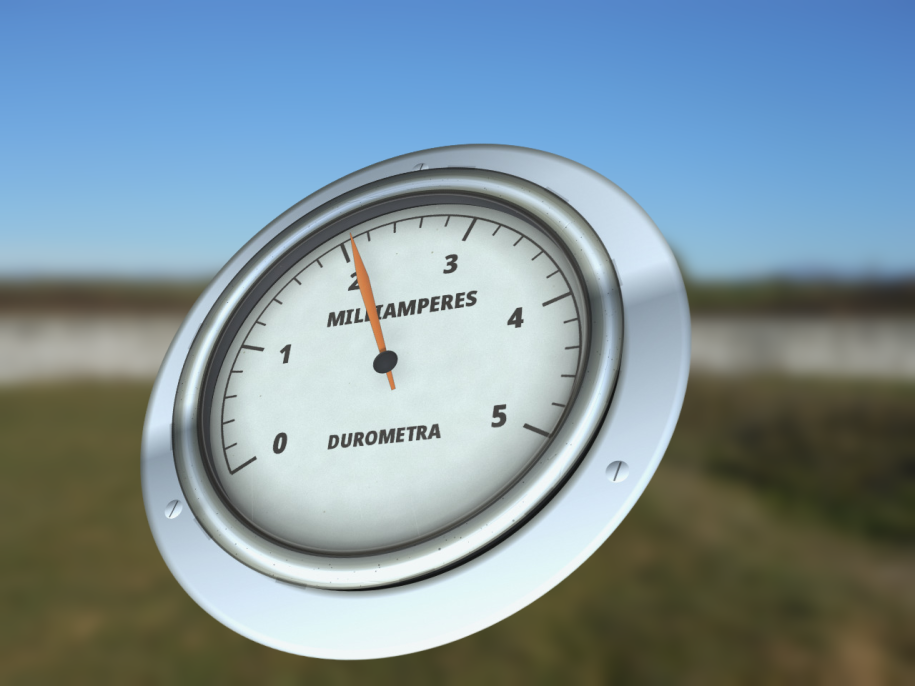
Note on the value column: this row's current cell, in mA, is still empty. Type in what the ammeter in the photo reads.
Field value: 2.1 mA
